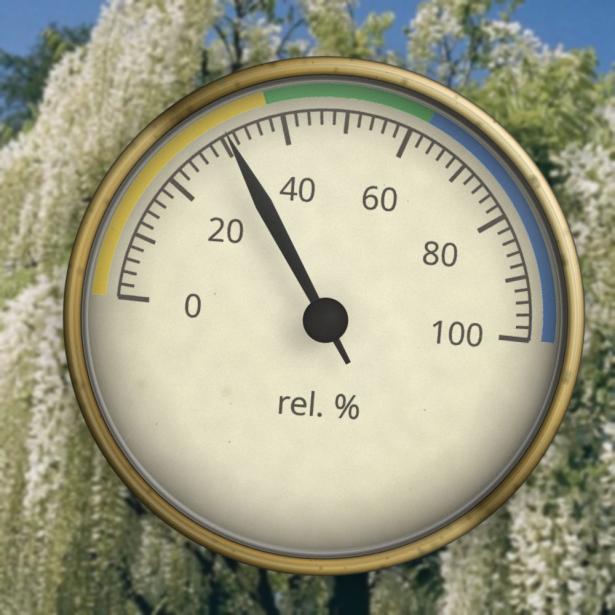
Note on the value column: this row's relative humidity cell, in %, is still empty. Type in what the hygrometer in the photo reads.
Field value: 31 %
